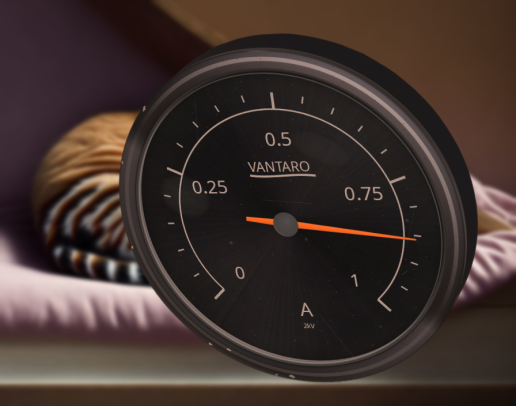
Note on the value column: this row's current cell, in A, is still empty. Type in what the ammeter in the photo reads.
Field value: 0.85 A
